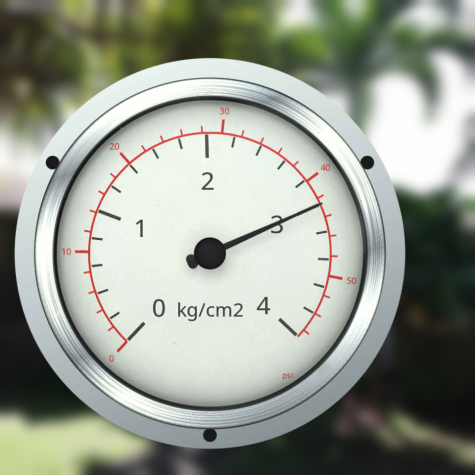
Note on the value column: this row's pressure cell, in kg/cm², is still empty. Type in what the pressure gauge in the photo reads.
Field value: 3 kg/cm²
